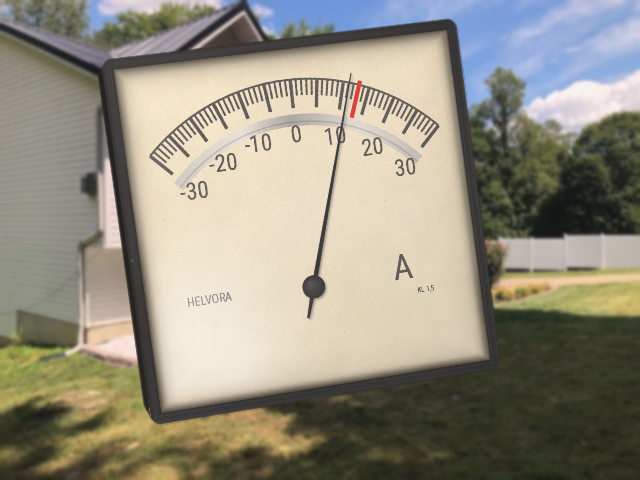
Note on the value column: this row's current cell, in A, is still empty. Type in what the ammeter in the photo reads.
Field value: 11 A
